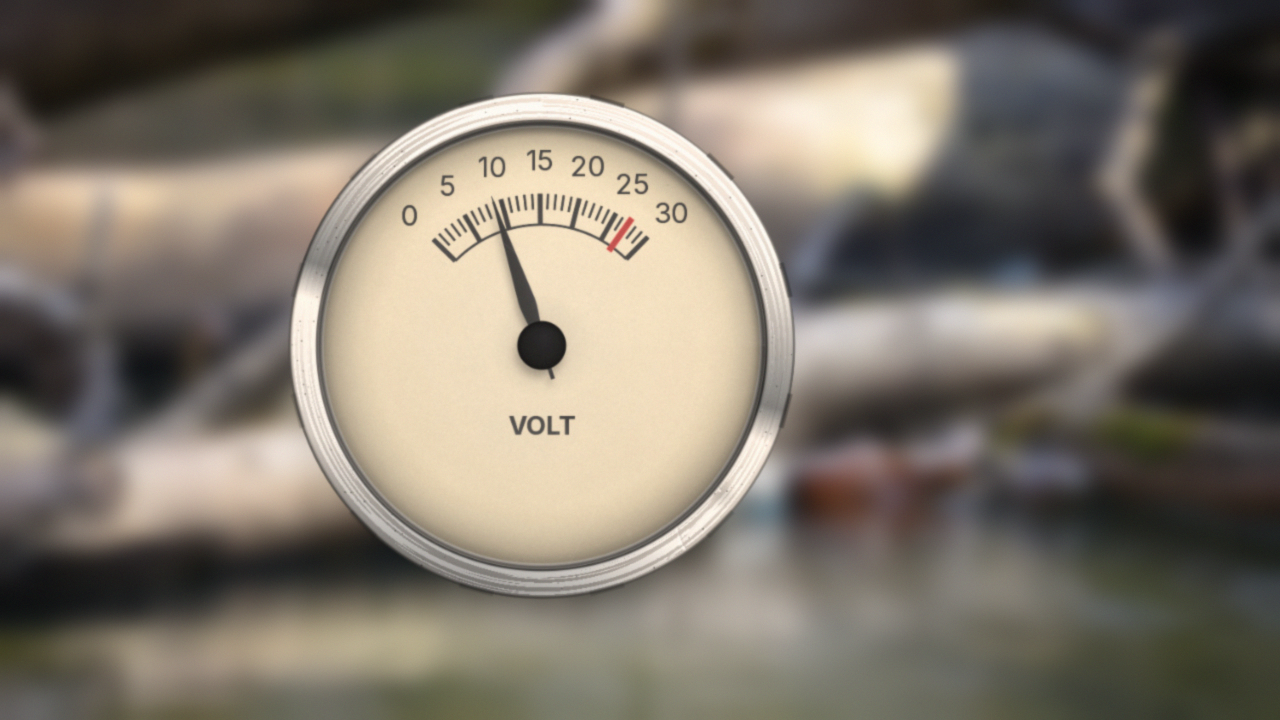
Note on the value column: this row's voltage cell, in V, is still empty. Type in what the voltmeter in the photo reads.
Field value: 9 V
